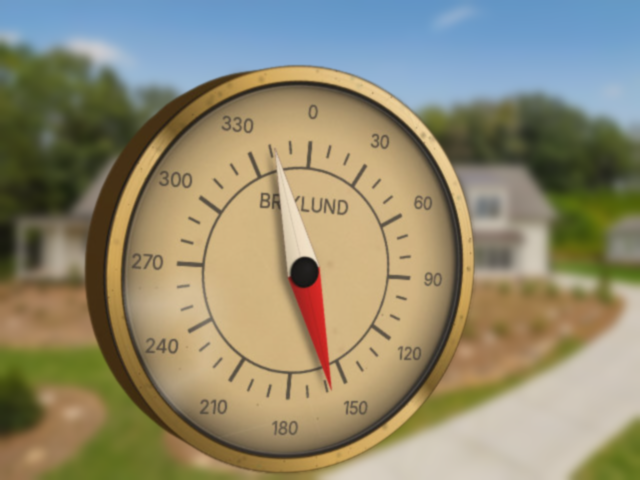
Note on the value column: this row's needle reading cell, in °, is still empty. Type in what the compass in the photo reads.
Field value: 160 °
